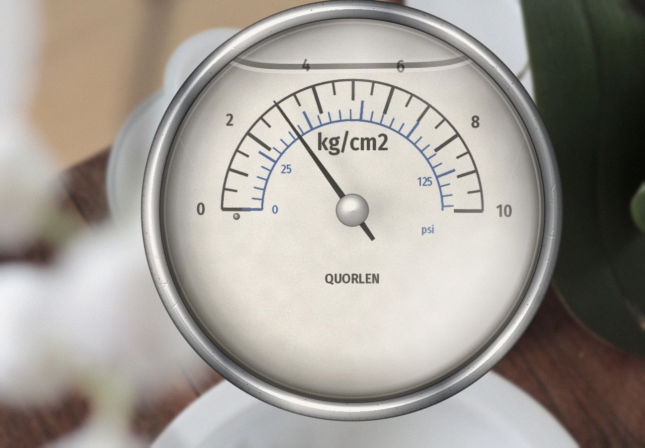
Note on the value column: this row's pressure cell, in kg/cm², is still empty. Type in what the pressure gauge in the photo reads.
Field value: 3 kg/cm²
